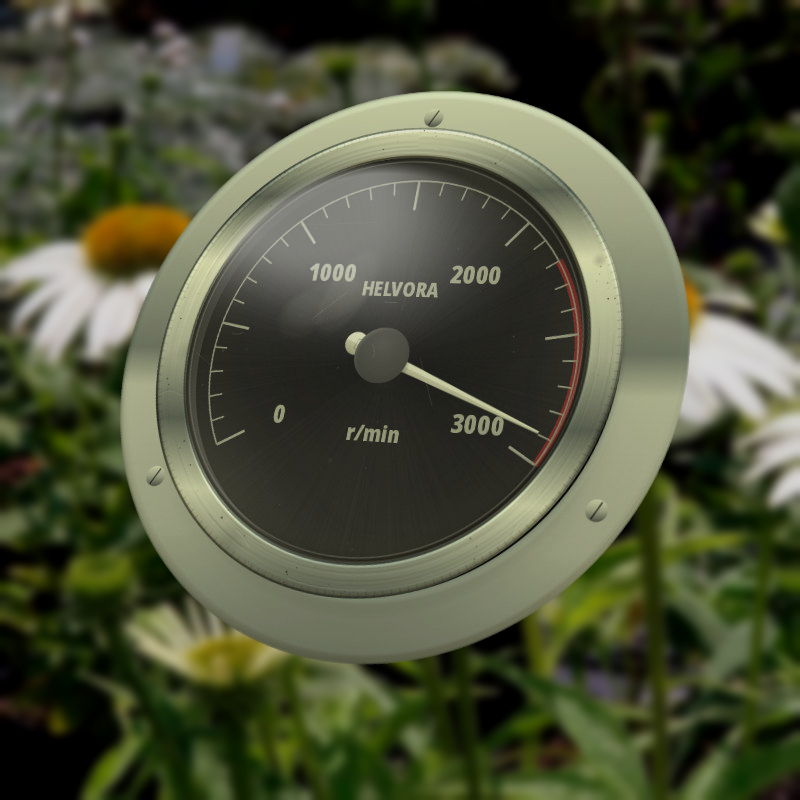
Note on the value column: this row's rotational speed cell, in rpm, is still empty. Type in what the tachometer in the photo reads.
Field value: 2900 rpm
